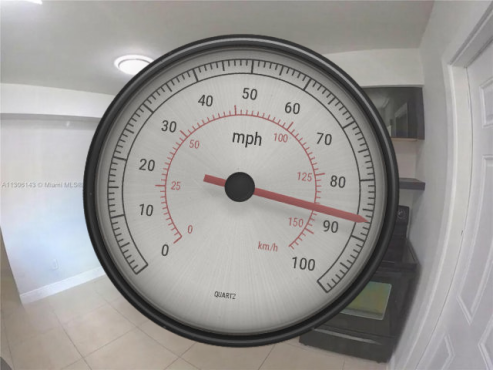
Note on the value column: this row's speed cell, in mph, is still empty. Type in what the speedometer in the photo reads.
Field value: 87 mph
